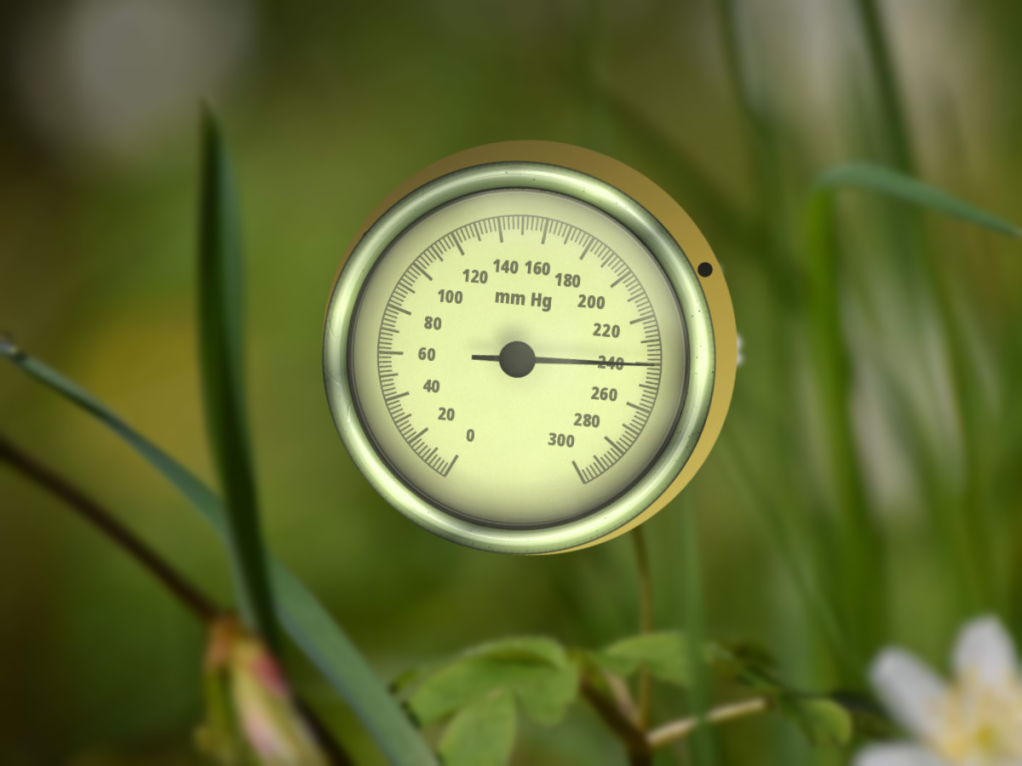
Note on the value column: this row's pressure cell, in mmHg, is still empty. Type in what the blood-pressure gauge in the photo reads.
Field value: 240 mmHg
